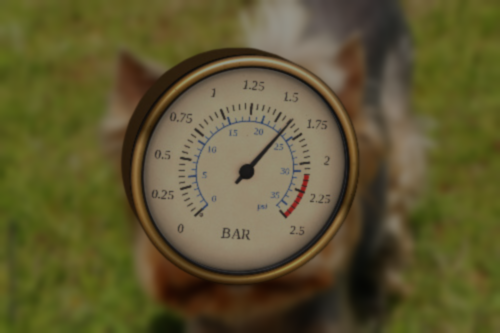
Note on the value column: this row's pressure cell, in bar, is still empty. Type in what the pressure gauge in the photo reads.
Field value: 1.6 bar
